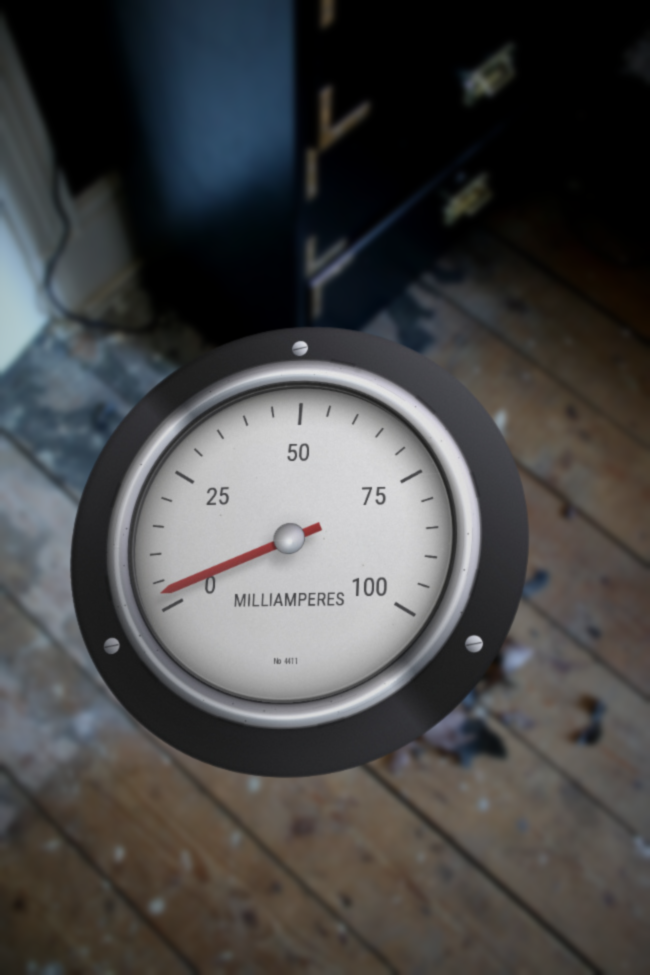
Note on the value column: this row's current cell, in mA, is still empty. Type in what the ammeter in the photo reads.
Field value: 2.5 mA
